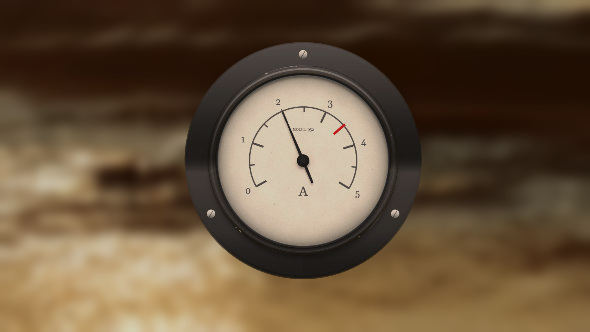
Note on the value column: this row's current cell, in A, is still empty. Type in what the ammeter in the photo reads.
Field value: 2 A
